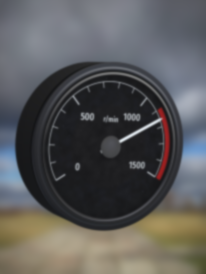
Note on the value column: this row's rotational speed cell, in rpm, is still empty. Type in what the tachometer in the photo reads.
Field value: 1150 rpm
